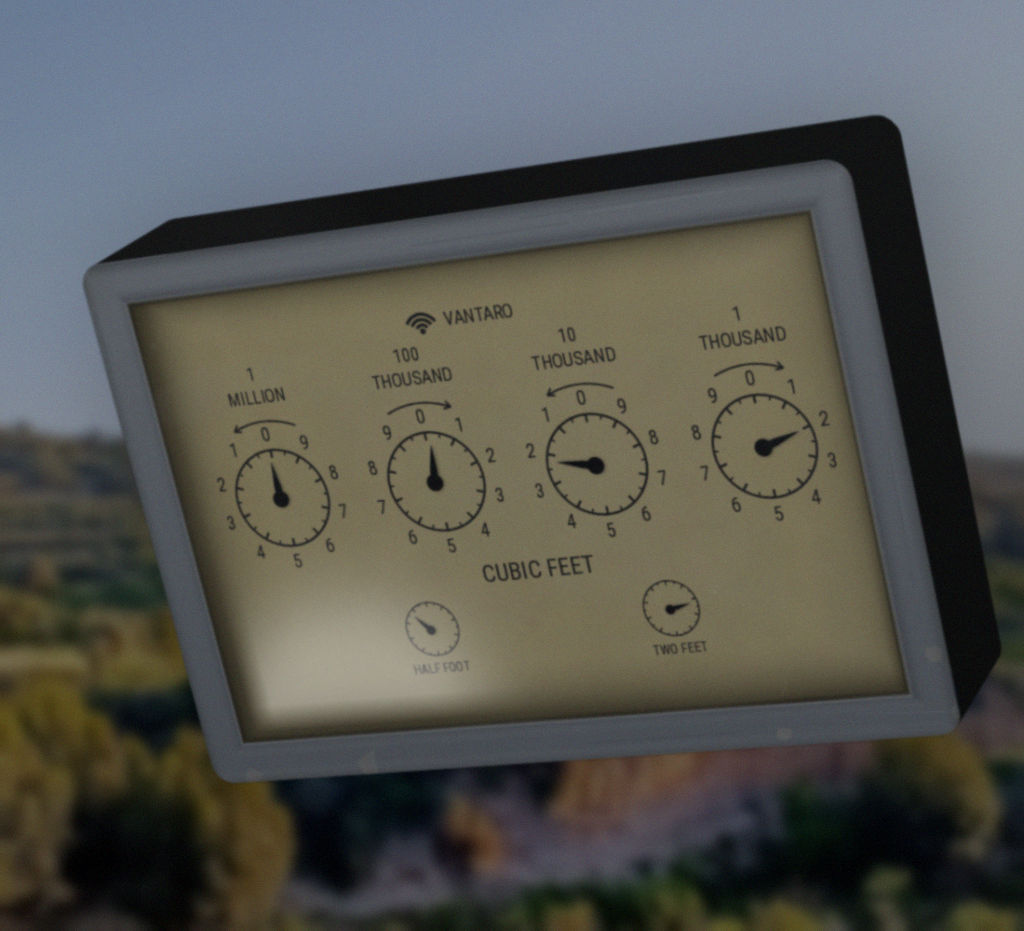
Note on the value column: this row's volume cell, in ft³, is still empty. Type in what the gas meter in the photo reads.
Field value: 2200 ft³
